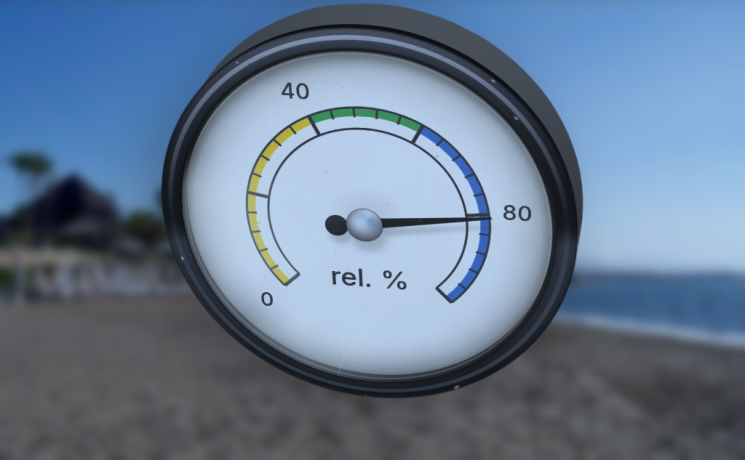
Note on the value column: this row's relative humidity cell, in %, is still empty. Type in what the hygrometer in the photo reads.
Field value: 80 %
